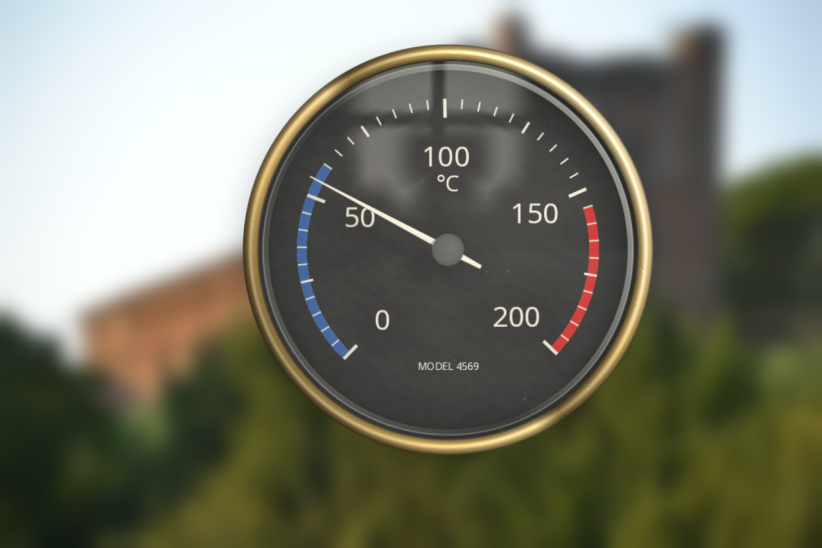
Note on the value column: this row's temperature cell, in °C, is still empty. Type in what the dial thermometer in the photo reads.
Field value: 55 °C
